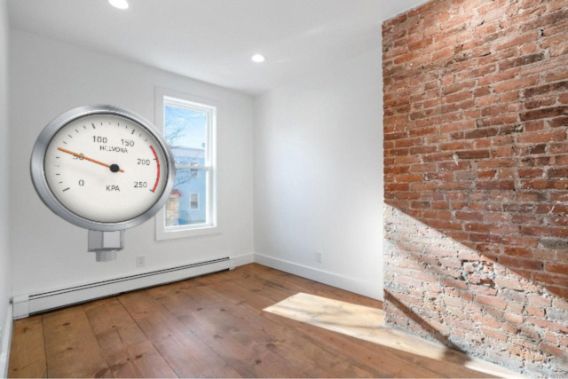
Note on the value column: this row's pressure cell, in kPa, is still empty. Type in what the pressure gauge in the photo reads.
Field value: 50 kPa
